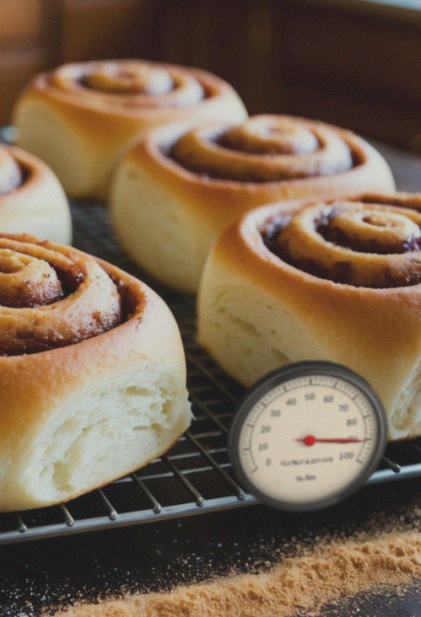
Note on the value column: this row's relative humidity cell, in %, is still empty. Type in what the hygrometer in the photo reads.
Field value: 90 %
